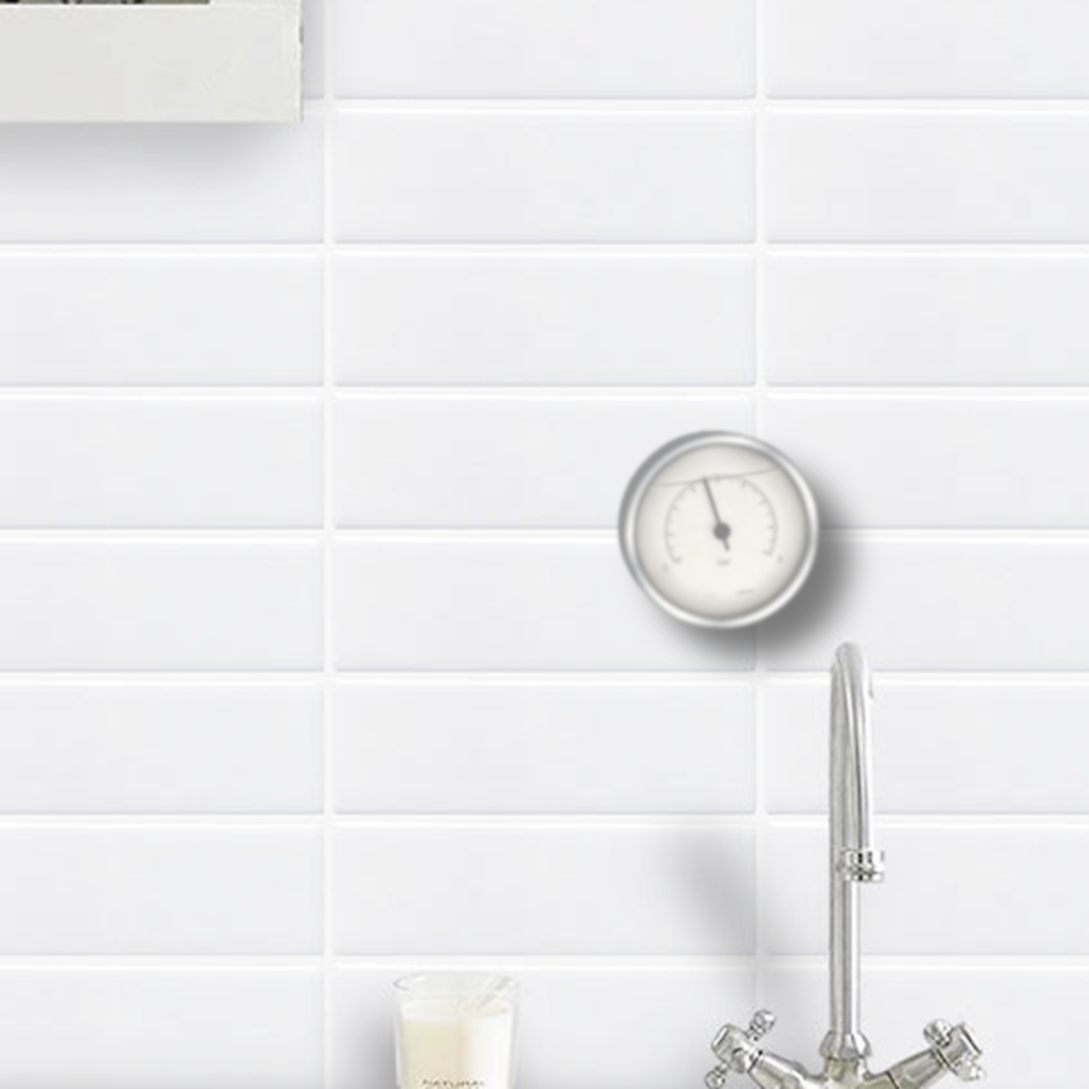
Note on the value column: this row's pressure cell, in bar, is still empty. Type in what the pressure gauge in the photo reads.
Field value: 1.75 bar
